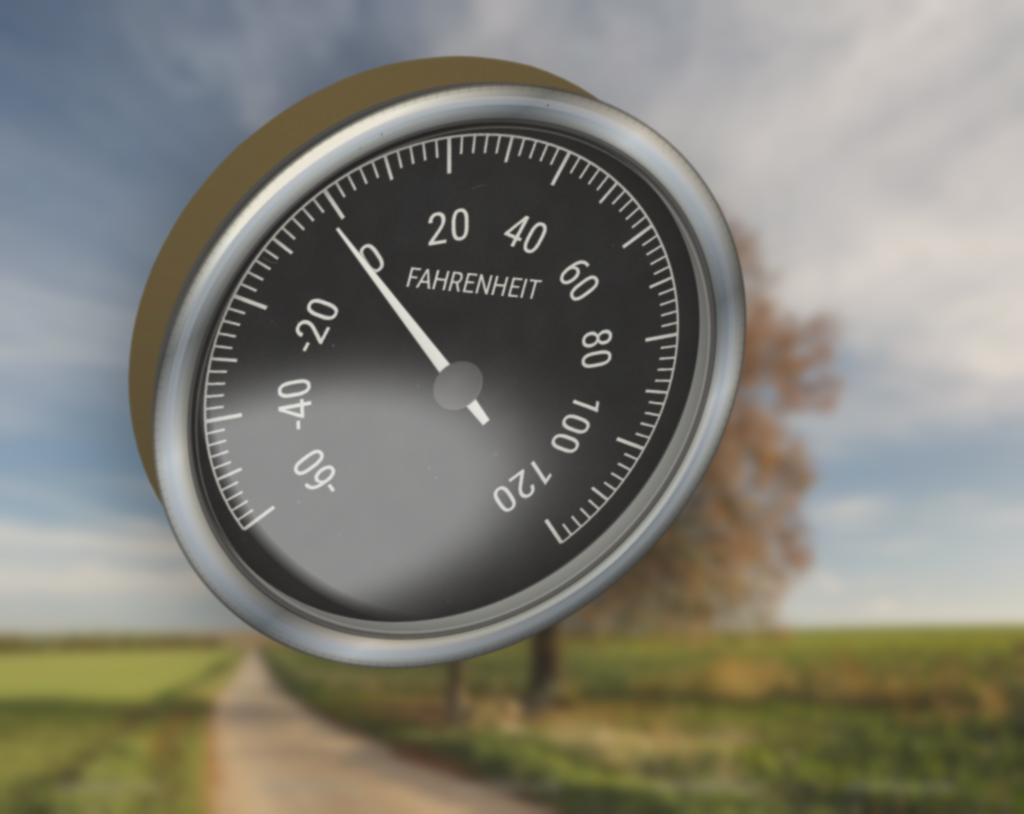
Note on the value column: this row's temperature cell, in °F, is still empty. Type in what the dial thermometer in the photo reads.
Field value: -2 °F
